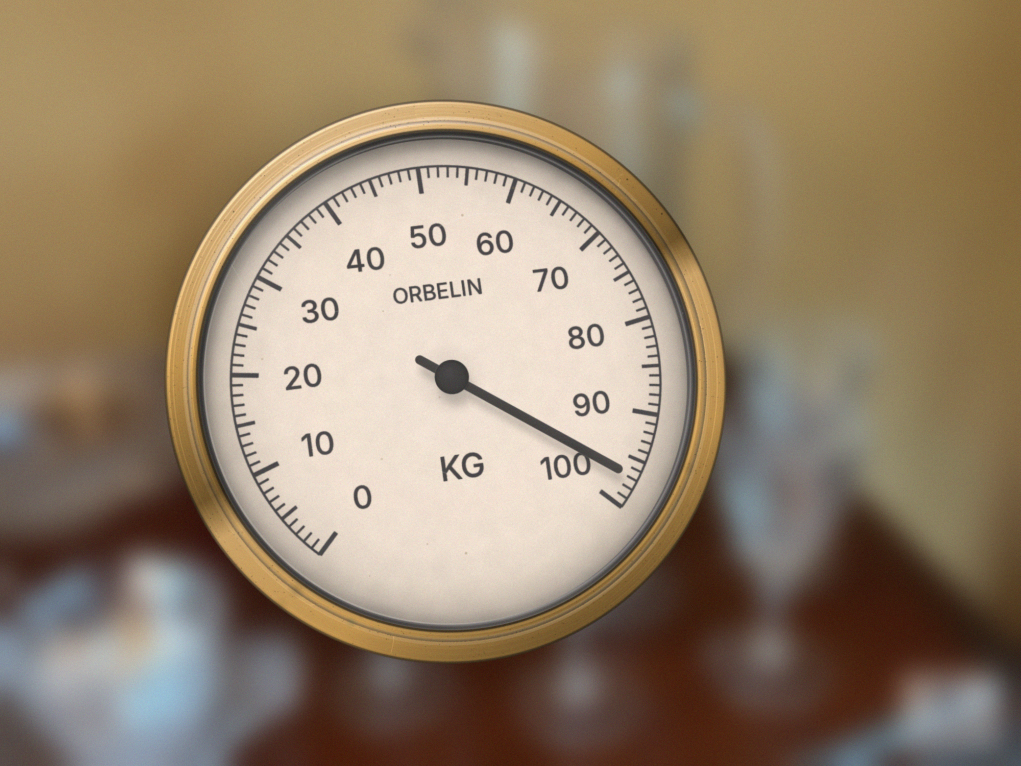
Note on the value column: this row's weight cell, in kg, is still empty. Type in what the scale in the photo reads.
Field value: 97 kg
